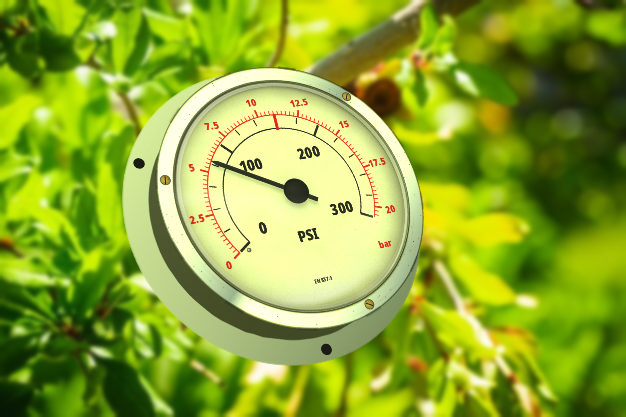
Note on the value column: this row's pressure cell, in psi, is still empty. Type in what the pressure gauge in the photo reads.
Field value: 80 psi
